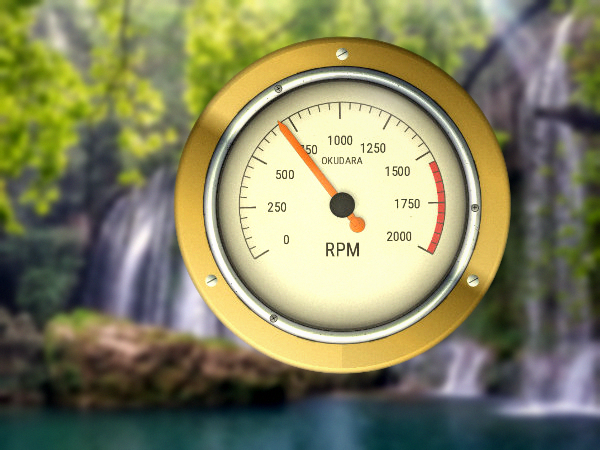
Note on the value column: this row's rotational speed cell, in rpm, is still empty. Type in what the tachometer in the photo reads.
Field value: 700 rpm
